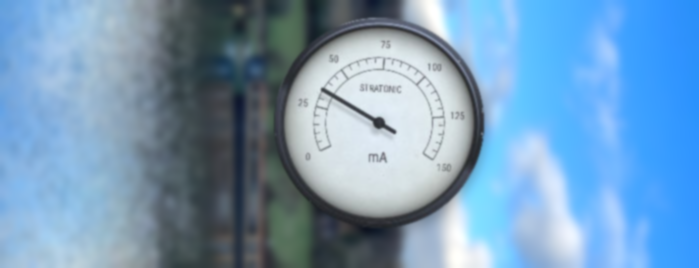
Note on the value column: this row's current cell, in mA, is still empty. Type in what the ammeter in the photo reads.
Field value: 35 mA
